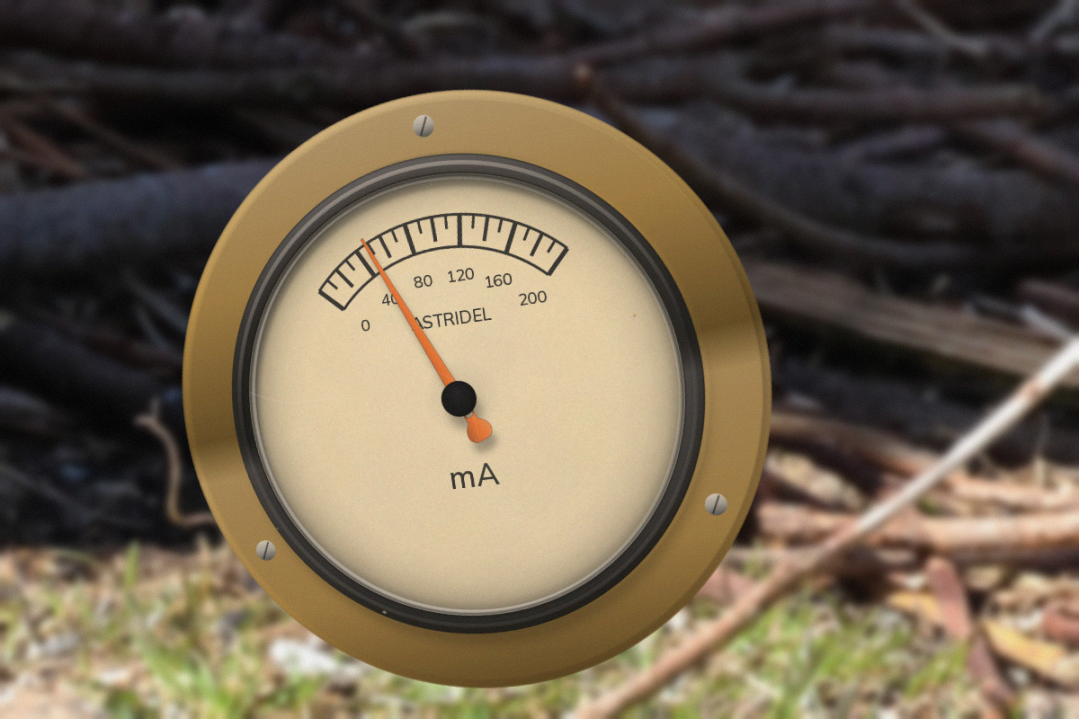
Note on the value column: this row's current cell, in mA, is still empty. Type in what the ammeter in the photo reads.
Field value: 50 mA
